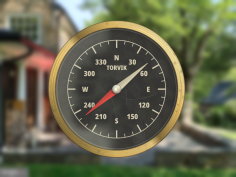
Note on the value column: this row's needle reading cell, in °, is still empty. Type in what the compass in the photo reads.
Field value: 230 °
